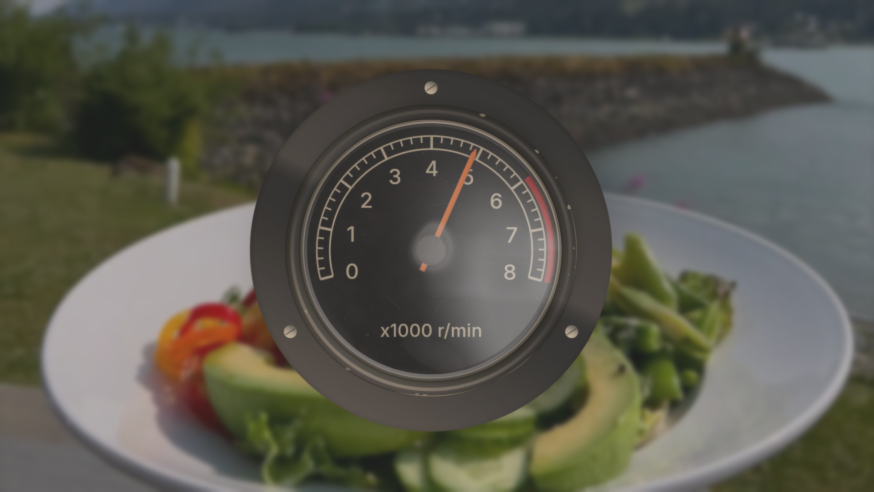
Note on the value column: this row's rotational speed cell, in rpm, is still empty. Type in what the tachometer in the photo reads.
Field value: 4900 rpm
